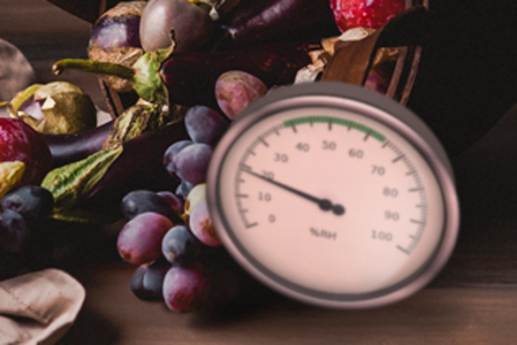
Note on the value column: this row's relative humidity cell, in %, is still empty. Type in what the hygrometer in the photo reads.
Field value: 20 %
